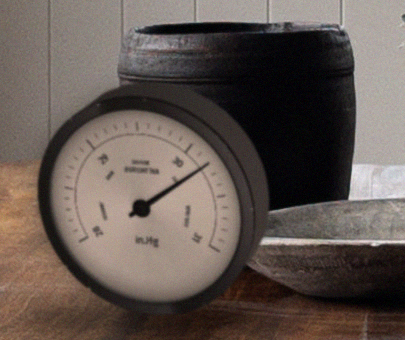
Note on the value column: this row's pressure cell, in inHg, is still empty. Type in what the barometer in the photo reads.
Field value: 30.2 inHg
